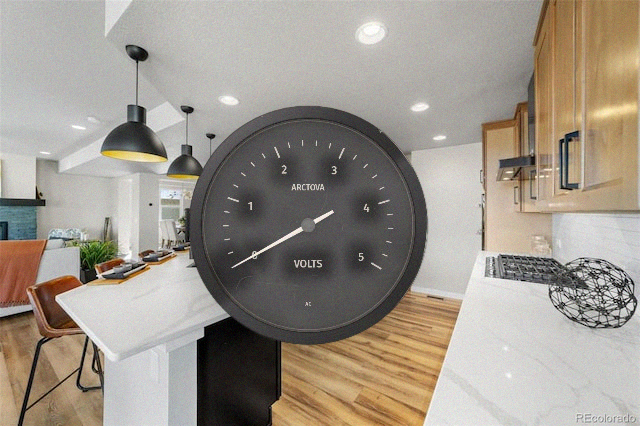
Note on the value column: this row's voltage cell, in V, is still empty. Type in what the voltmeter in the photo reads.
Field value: 0 V
